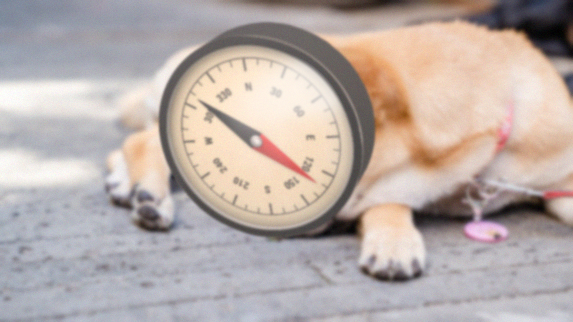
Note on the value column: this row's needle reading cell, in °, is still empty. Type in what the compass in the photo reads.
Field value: 130 °
